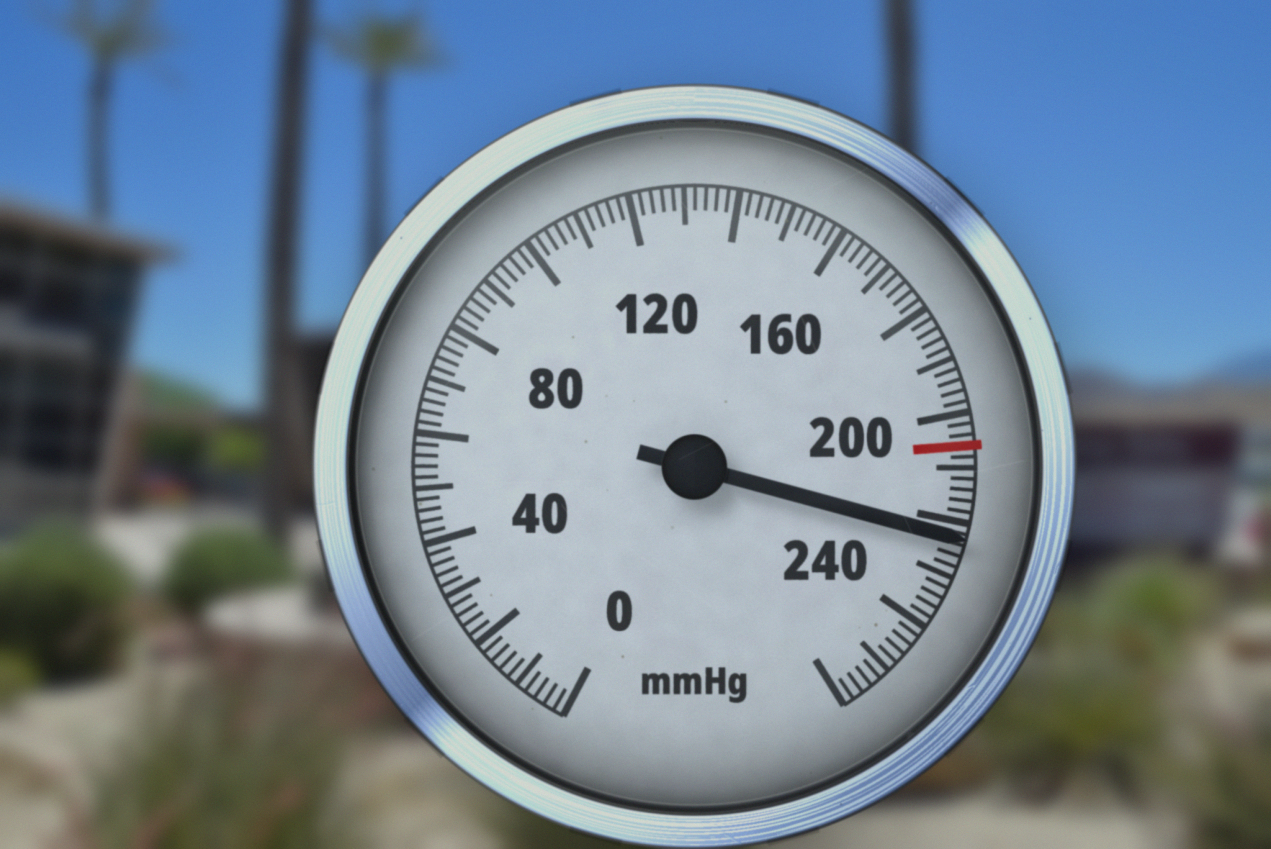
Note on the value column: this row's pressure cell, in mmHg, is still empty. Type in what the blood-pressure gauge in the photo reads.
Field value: 223 mmHg
